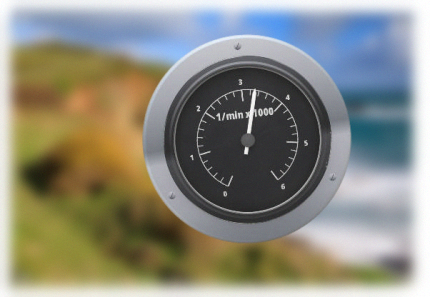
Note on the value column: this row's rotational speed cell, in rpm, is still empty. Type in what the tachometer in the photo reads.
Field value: 3300 rpm
